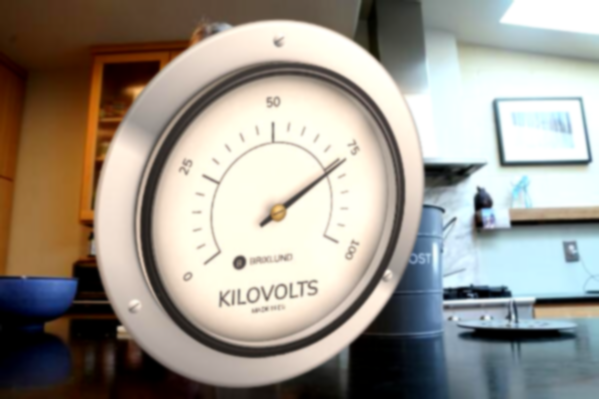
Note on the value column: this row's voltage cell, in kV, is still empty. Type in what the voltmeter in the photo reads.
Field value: 75 kV
